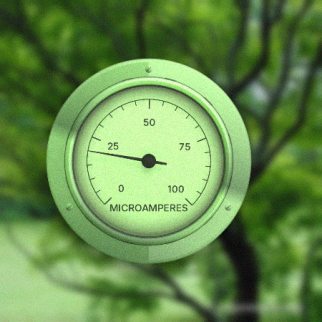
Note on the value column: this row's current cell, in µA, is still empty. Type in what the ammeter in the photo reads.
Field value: 20 µA
